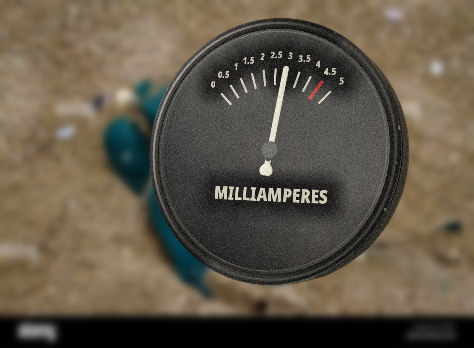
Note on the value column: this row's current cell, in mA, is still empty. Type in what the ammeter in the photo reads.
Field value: 3 mA
